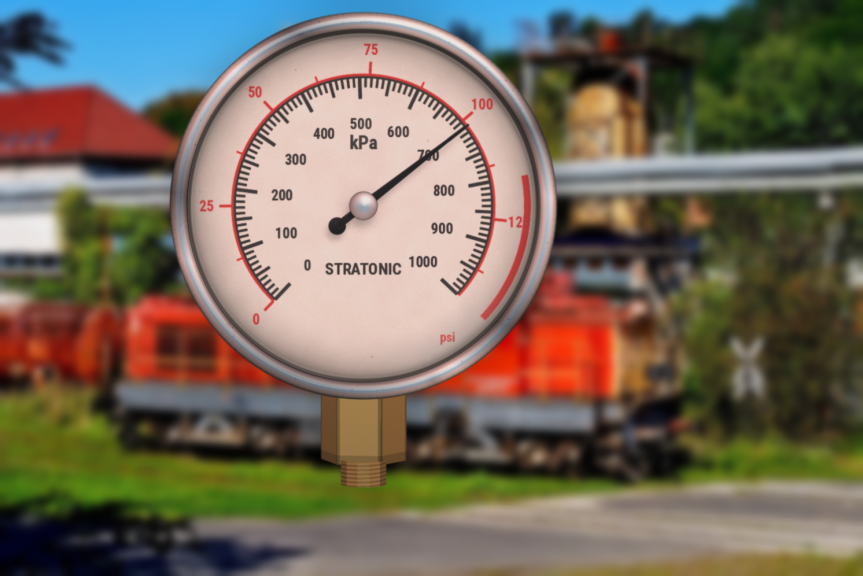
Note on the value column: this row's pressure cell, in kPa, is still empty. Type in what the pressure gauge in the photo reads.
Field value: 700 kPa
